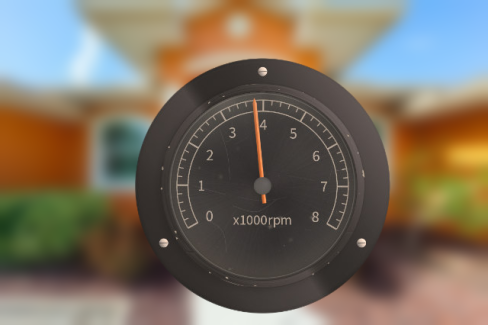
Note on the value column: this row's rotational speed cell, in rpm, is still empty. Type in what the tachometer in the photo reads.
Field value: 3800 rpm
